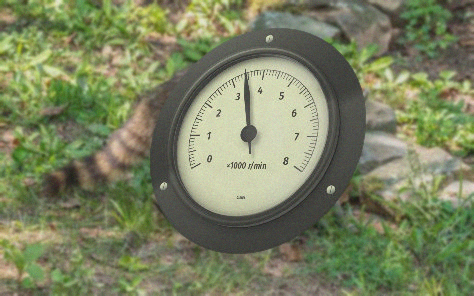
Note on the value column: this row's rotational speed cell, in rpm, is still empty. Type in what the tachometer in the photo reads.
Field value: 3500 rpm
